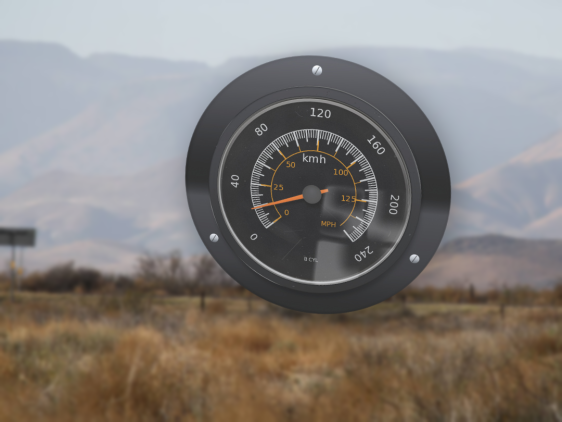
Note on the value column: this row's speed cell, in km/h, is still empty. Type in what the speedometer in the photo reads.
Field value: 20 km/h
